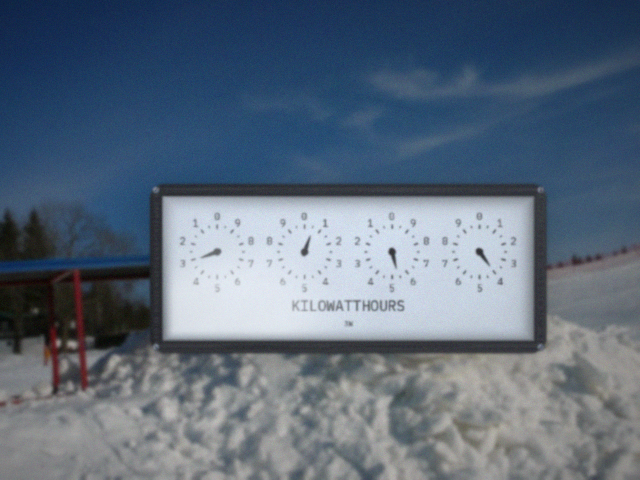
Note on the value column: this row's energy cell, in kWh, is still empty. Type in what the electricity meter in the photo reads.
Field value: 3054 kWh
